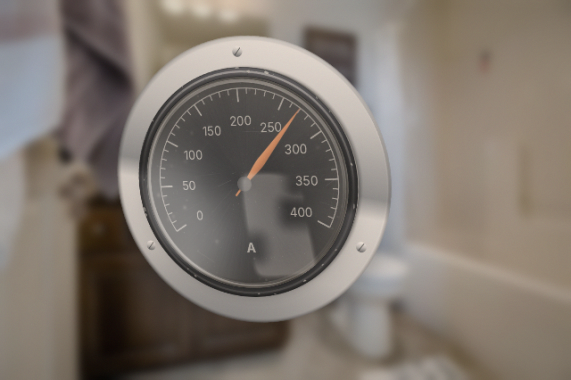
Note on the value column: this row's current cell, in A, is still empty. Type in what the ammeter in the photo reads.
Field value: 270 A
